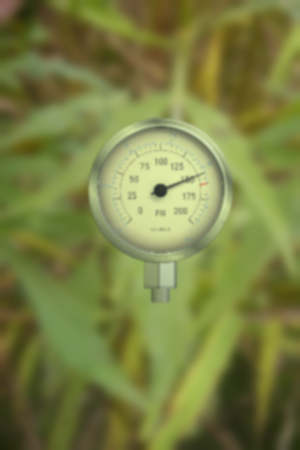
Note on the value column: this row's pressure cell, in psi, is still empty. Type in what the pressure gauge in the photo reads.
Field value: 150 psi
